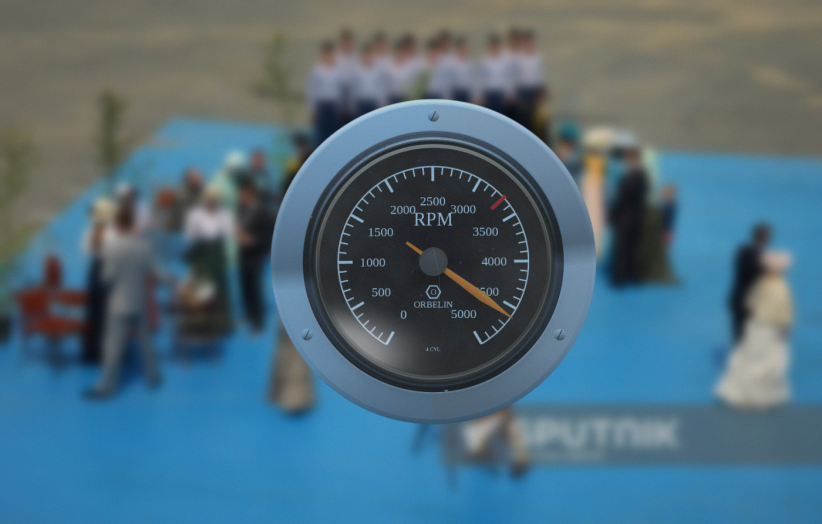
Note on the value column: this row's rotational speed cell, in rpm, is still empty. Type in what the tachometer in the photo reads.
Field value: 4600 rpm
